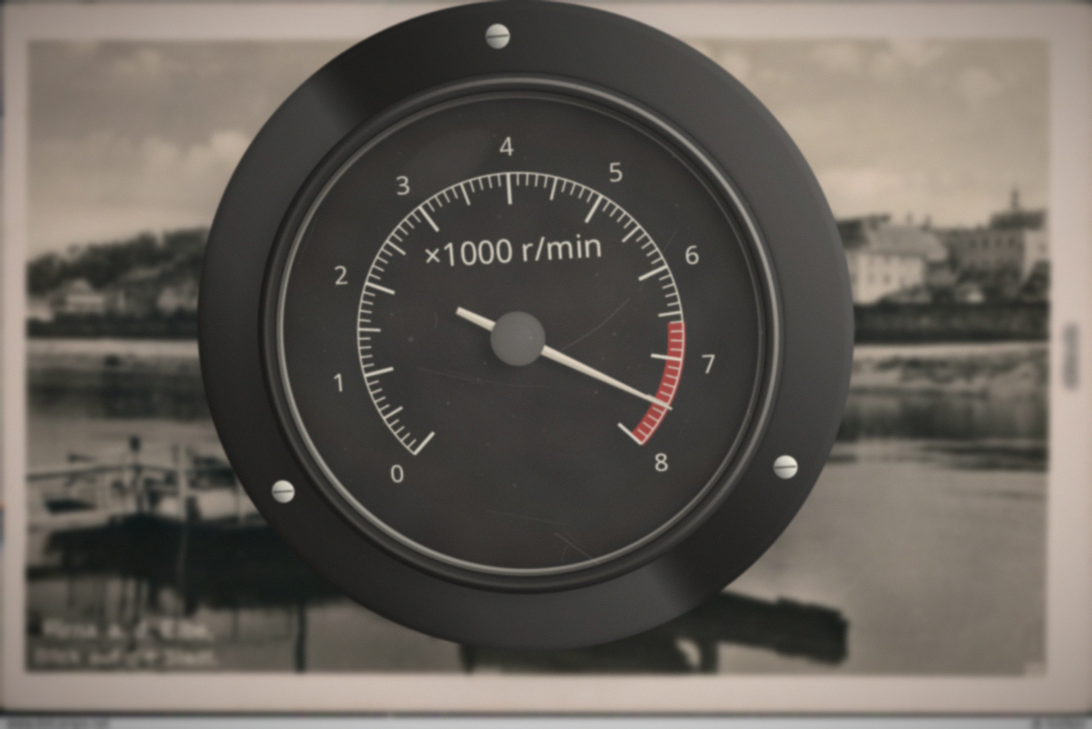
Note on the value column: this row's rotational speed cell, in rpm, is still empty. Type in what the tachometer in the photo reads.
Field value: 7500 rpm
